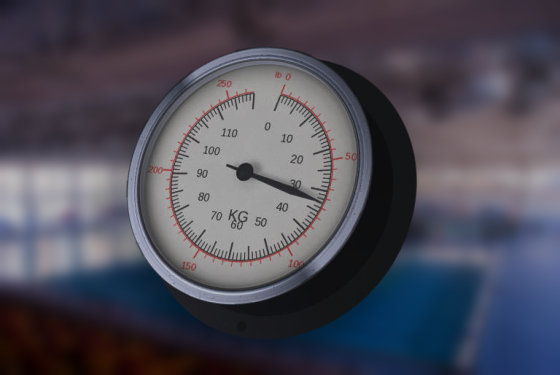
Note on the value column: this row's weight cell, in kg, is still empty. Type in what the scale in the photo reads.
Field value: 33 kg
